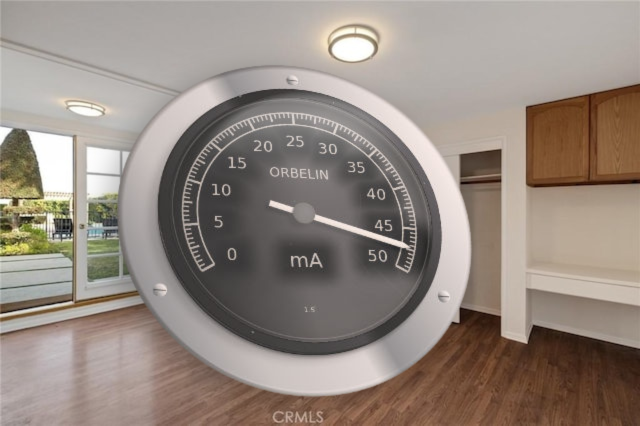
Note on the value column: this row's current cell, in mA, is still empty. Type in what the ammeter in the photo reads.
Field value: 47.5 mA
